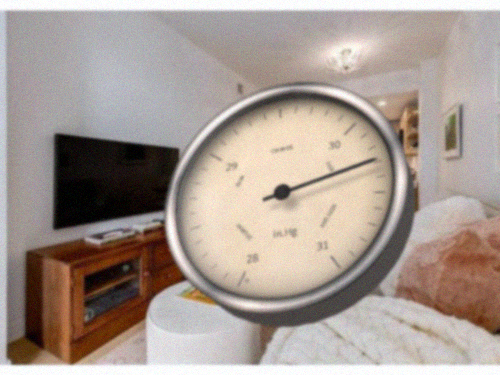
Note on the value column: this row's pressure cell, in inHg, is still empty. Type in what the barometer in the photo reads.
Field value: 30.3 inHg
